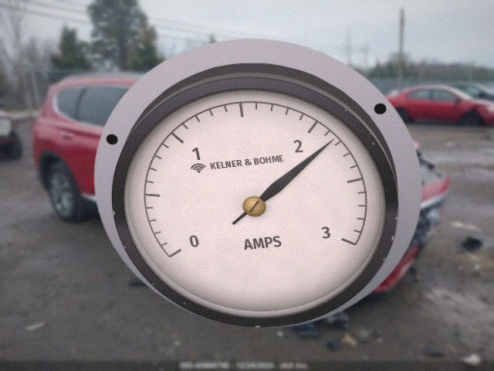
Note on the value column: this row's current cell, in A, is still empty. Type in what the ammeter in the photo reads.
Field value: 2.15 A
